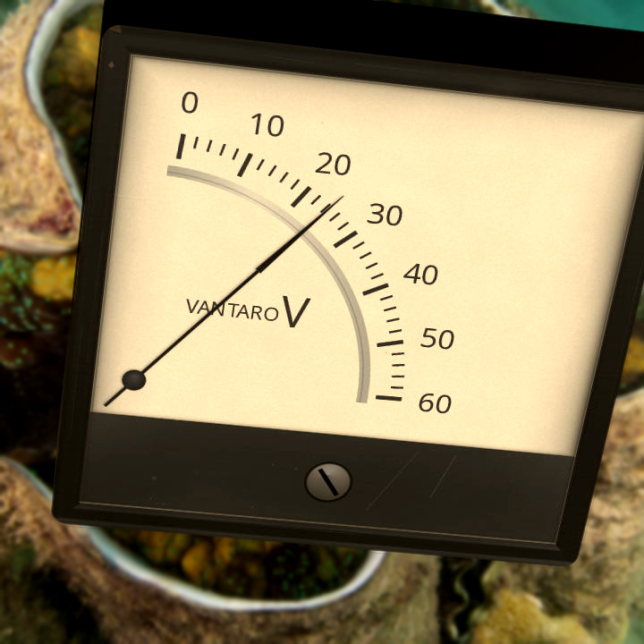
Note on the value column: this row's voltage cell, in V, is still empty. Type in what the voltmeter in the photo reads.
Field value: 24 V
